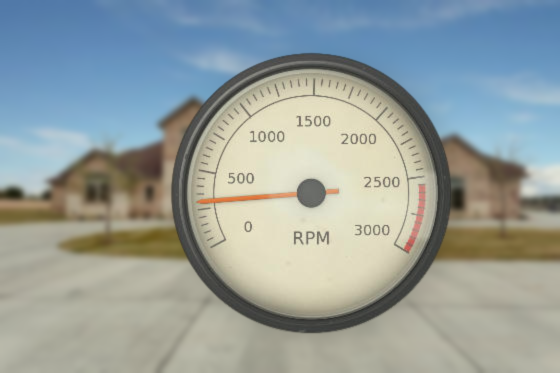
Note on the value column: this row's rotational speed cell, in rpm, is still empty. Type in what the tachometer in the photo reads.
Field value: 300 rpm
